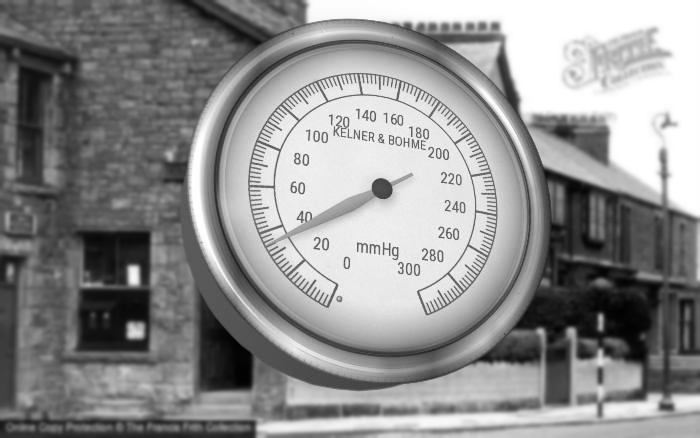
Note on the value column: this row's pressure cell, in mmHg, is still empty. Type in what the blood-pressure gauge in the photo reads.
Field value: 34 mmHg
